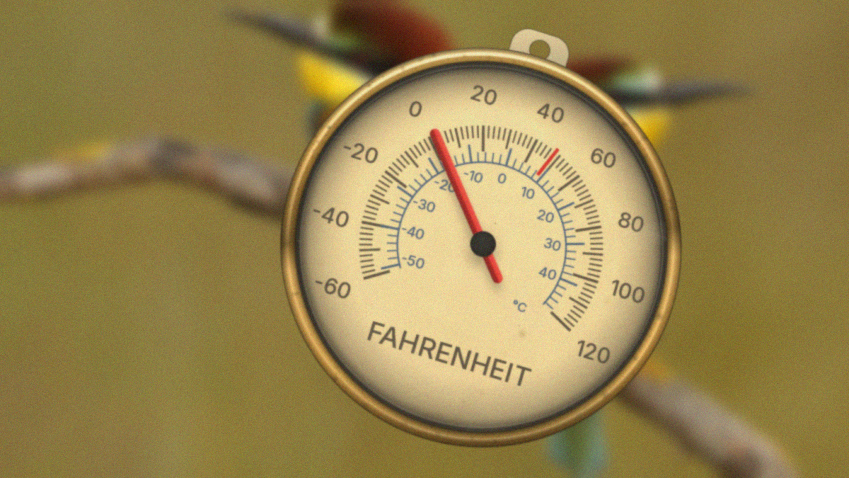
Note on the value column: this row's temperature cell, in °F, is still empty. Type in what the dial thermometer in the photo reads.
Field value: 2 °F
